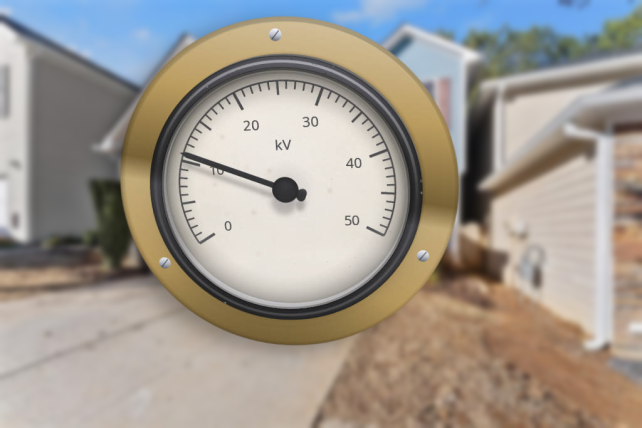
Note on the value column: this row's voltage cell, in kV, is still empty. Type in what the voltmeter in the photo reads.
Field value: 11 kV
